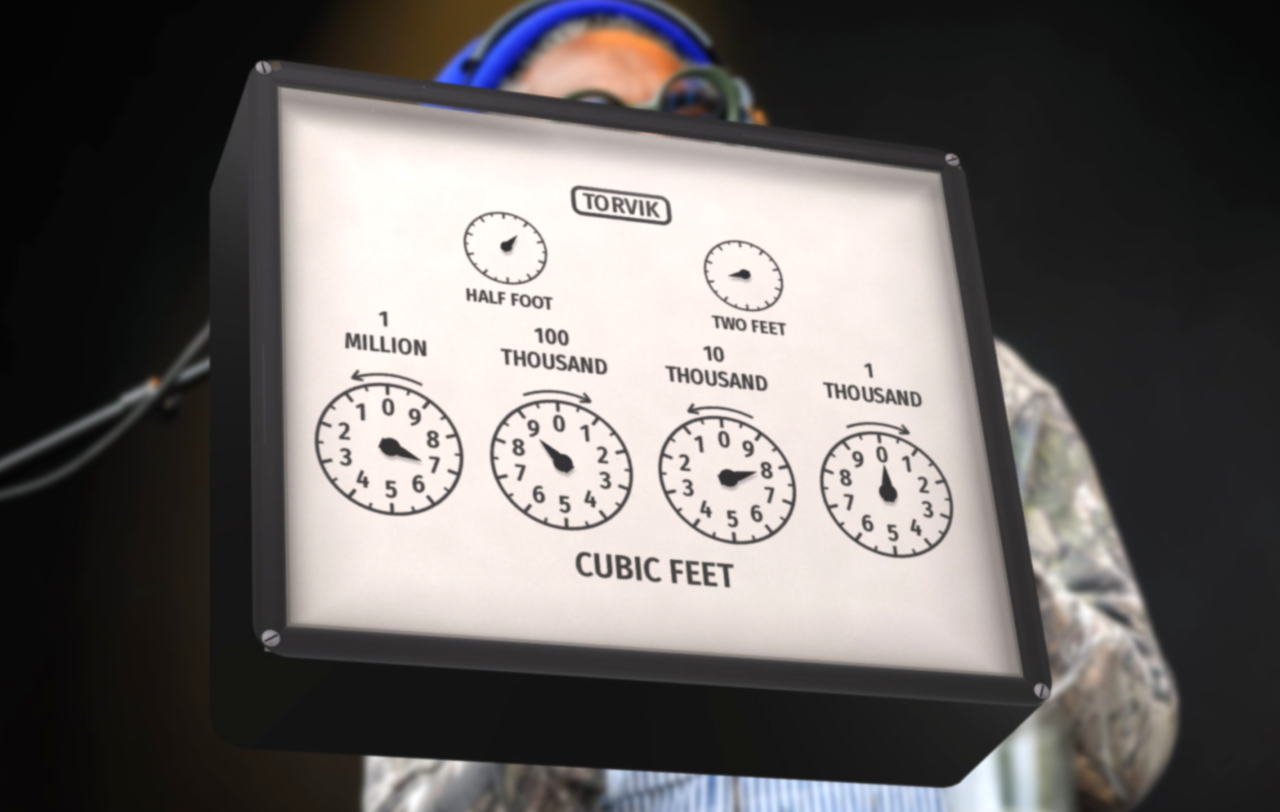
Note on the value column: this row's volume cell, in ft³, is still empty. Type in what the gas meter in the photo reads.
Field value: 688000 ft³
